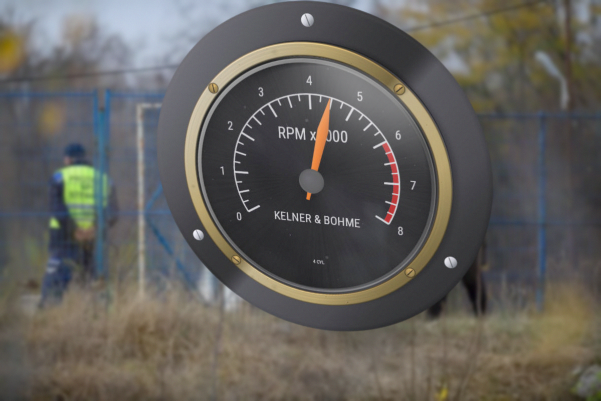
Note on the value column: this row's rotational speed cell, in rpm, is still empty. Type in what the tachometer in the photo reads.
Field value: 4500 rpm
